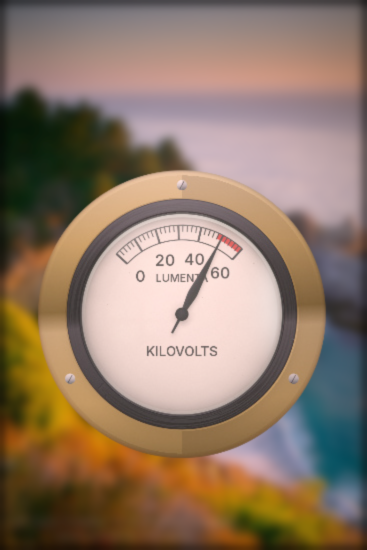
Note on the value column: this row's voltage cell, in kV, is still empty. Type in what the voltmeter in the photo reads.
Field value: 50 kV
